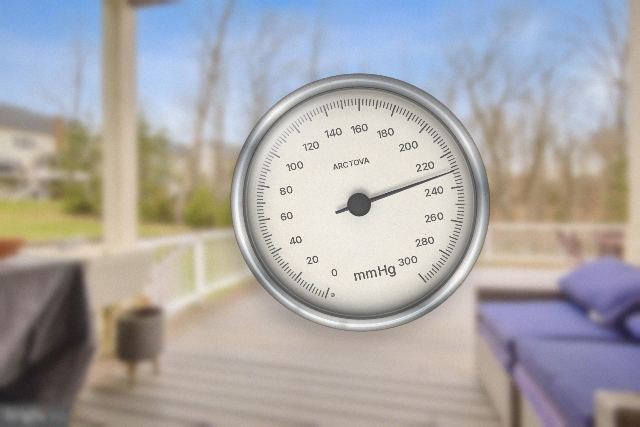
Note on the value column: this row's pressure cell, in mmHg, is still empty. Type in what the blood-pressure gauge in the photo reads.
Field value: 230 mmHg
